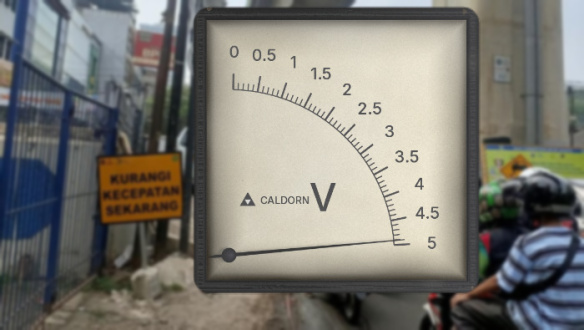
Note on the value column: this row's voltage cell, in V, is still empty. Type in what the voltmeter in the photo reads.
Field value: 4.9 V
